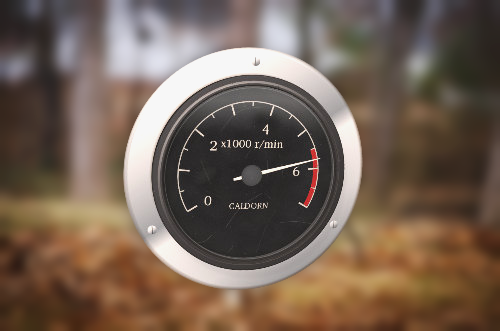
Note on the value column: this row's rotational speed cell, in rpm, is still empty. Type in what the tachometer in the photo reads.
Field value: 5750 rpm
